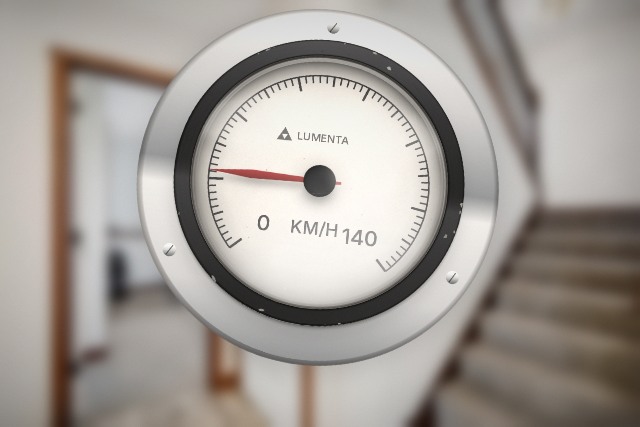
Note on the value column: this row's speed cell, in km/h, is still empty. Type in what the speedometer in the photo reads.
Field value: 22 km/h
